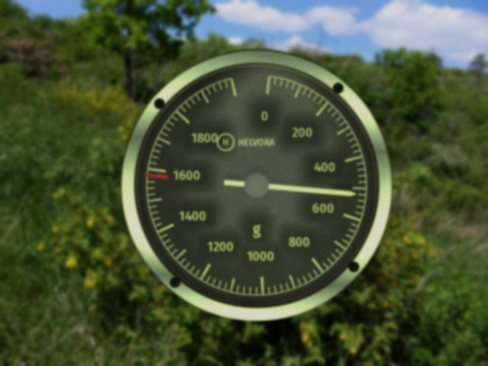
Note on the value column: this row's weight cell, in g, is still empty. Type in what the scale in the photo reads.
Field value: 520 g
